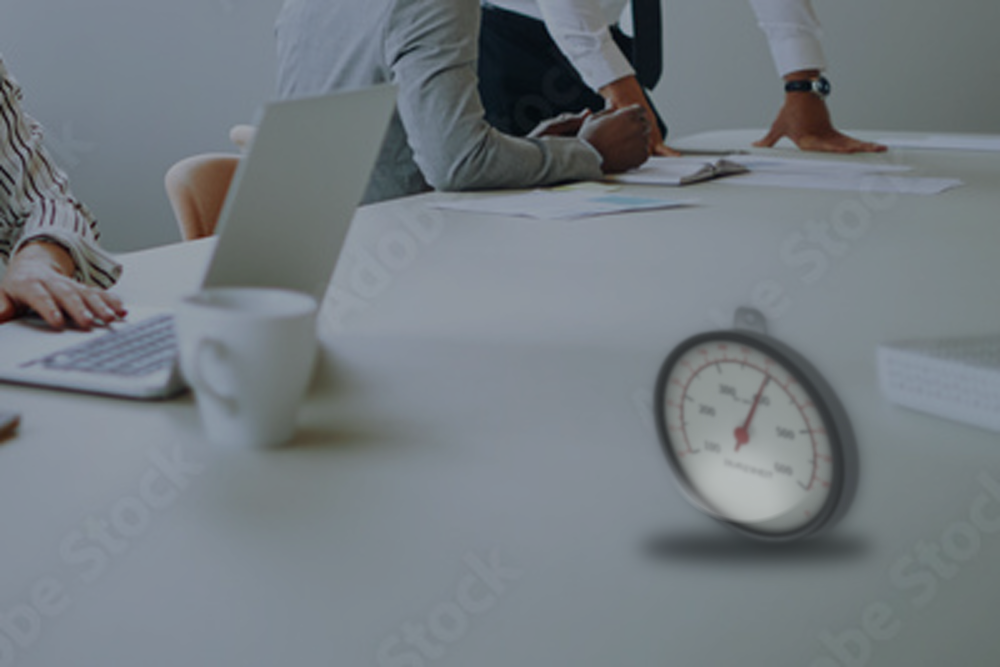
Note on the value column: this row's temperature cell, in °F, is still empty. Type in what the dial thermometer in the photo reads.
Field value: 400 °F
